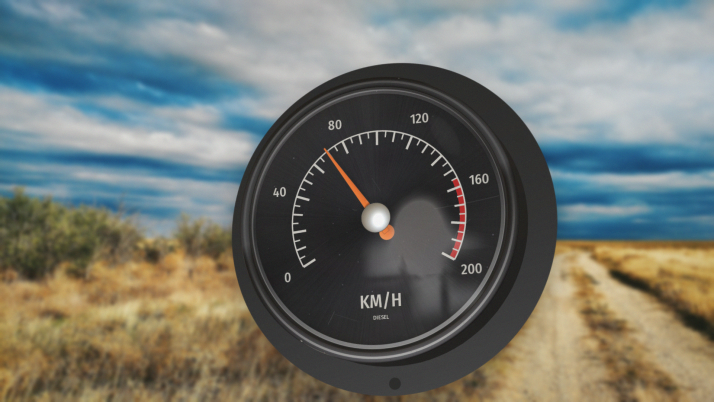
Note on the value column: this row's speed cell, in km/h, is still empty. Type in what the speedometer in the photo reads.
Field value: 70 km/h
